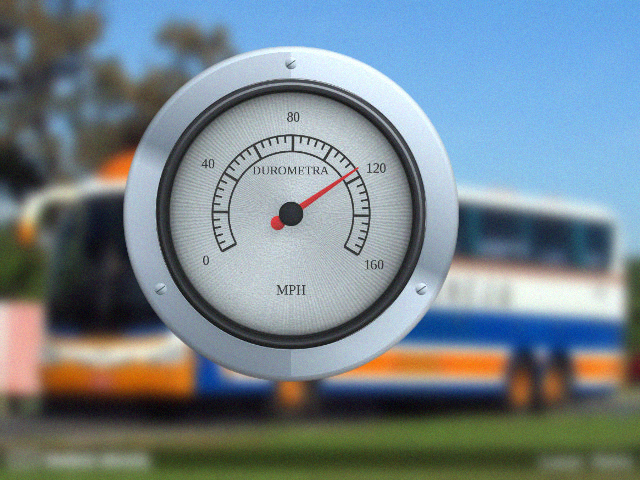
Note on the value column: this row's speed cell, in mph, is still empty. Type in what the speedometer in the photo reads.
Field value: 116 mph
